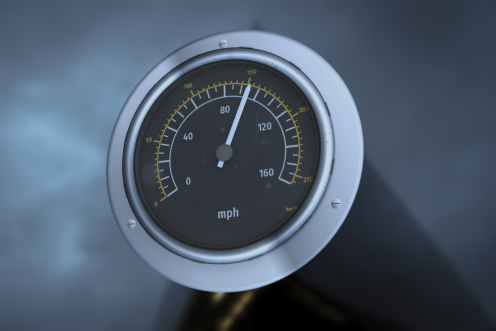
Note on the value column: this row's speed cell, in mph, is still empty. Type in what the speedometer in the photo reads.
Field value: 95 mph
